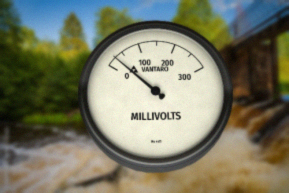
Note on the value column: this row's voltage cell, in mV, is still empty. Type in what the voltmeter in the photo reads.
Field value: 25 mV
